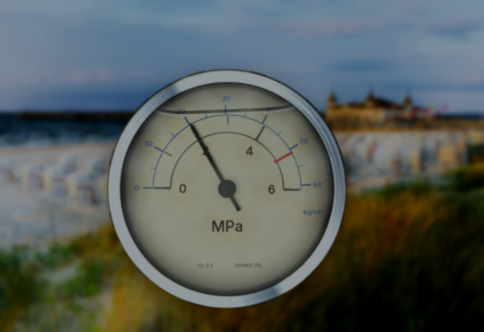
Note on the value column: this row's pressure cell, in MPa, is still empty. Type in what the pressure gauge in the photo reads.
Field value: 2 MPa
